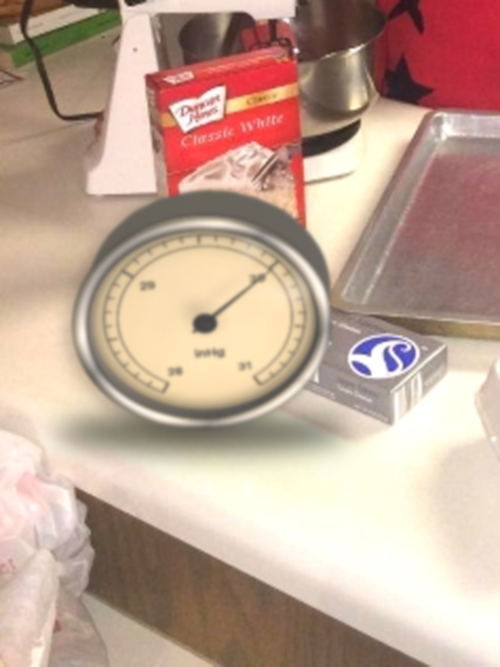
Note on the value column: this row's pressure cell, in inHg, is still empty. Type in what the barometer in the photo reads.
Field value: 30 inHg
